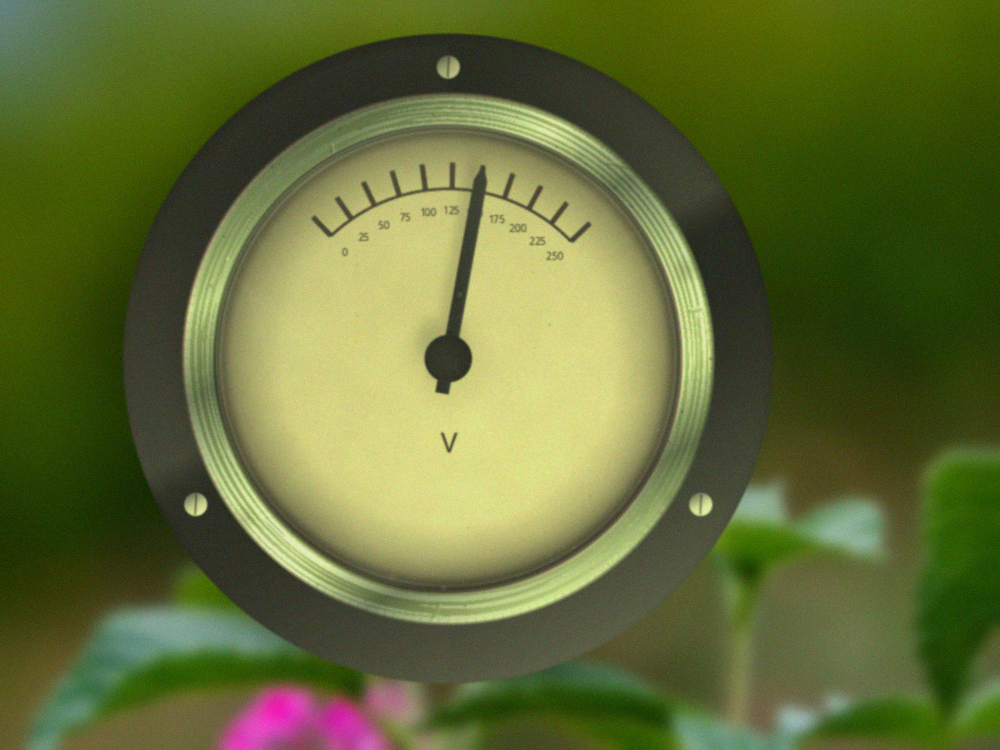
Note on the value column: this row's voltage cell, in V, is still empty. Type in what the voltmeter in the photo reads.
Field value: 150 V
